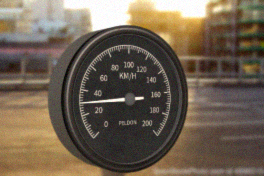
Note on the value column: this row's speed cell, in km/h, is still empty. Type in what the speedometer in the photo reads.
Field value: 30 km/h
